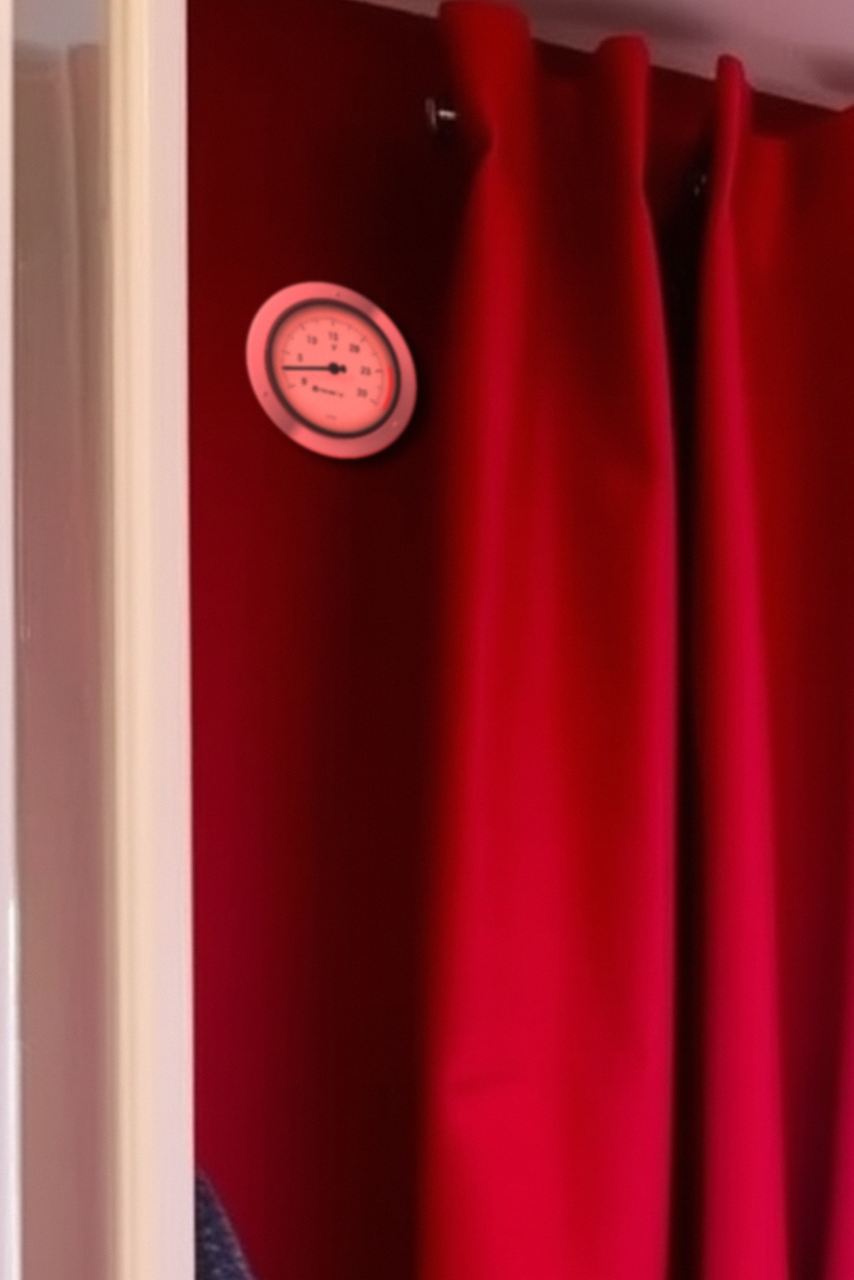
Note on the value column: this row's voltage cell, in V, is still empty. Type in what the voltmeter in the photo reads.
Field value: 2.5 V
